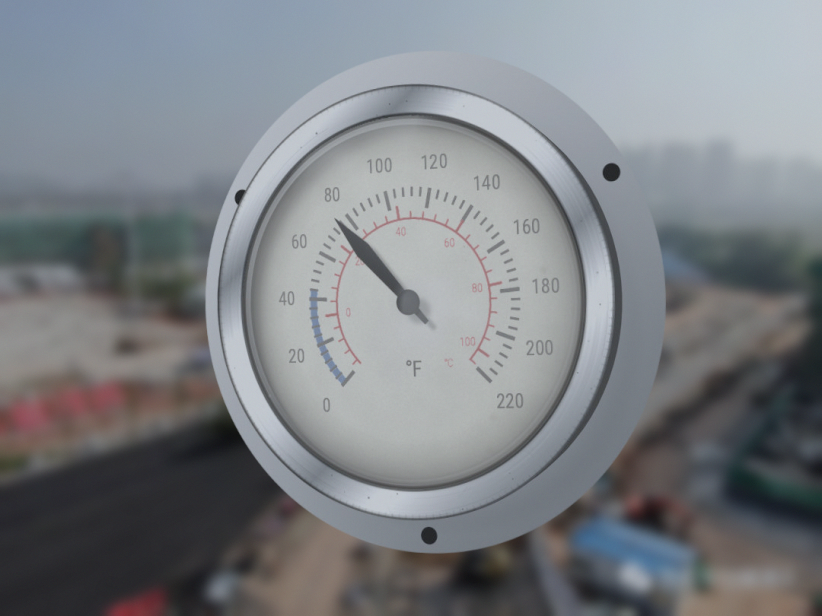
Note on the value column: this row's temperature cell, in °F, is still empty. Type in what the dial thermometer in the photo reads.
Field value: 76 °F
